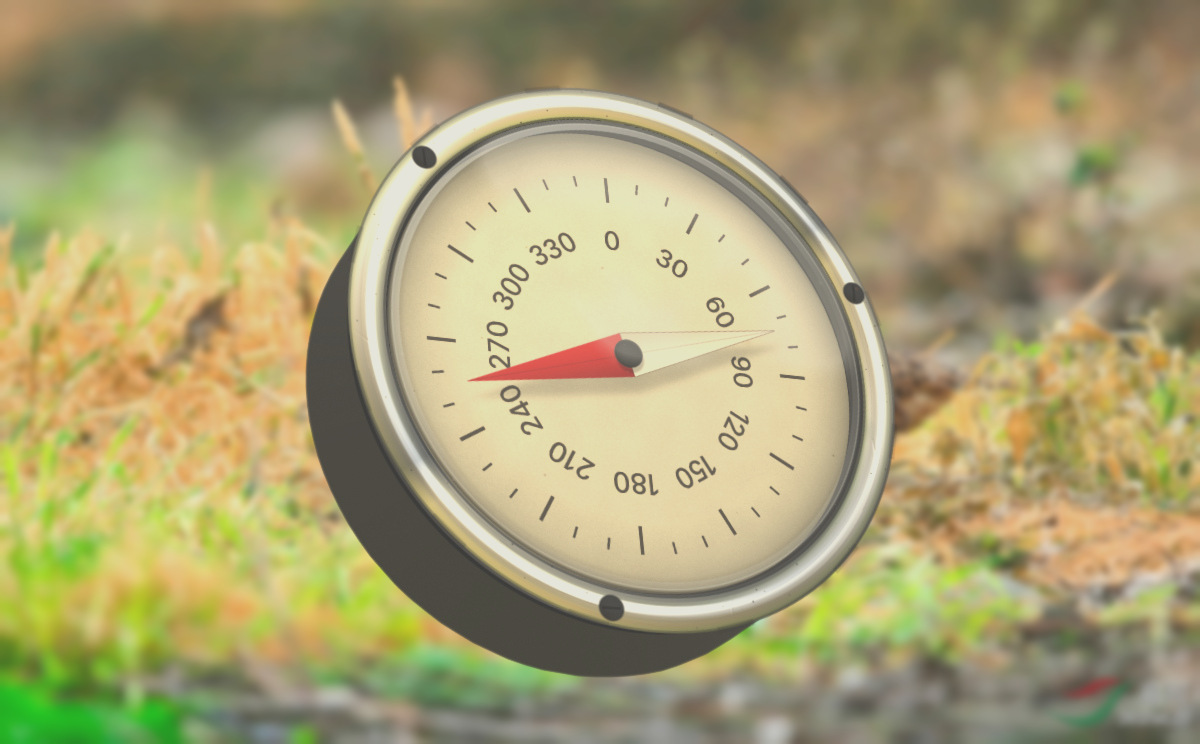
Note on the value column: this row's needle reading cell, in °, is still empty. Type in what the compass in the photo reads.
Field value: 255 °
